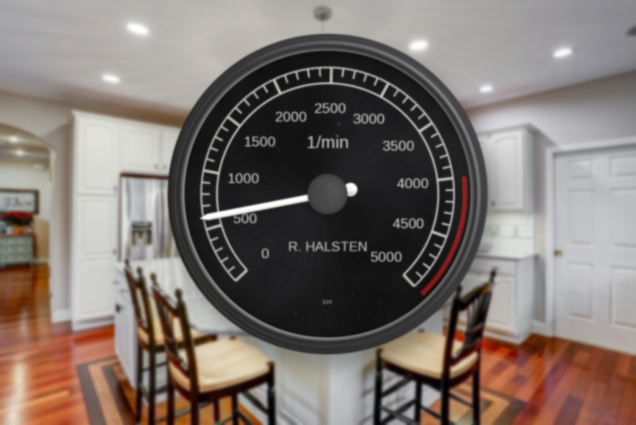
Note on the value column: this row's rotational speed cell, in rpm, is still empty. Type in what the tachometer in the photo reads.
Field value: 600 rpm
